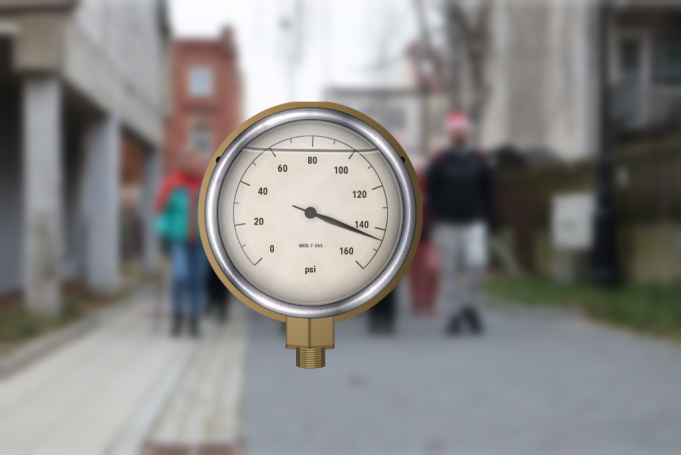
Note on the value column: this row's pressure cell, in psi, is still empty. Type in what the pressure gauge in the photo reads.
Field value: 145 psi
